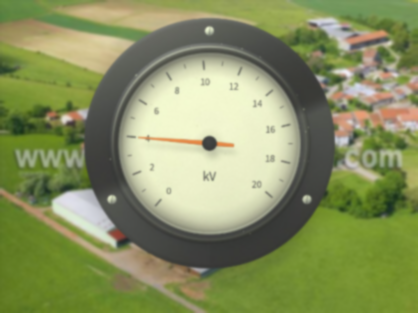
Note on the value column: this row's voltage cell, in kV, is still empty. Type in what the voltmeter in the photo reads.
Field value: 4 kV
